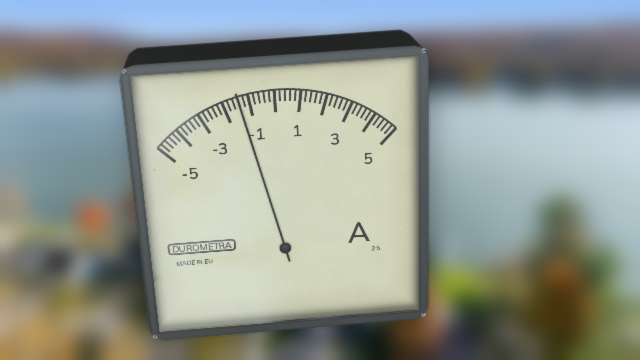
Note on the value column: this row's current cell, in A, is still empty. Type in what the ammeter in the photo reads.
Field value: -1.4 A
